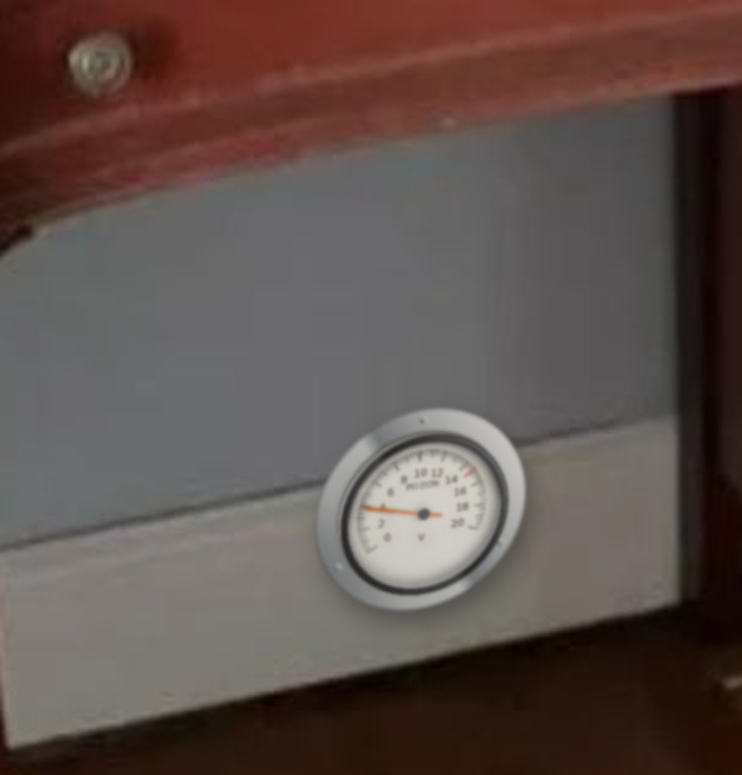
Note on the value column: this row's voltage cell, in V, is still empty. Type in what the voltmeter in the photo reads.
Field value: 4 V
